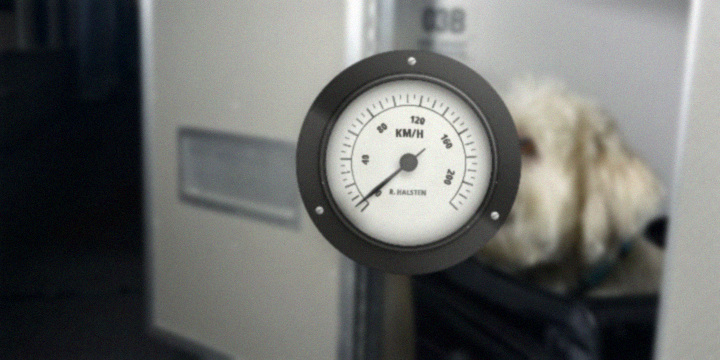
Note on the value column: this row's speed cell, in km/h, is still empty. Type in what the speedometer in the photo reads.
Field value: 5 km/h
